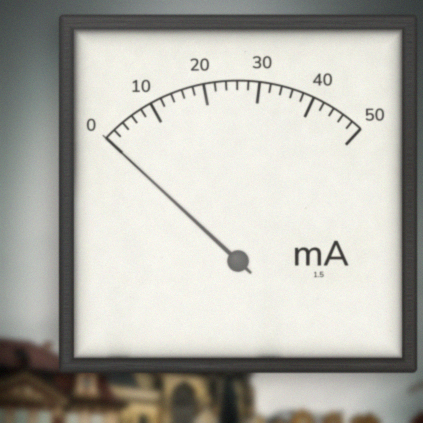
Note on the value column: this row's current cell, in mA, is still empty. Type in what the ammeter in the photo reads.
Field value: 0 mA
